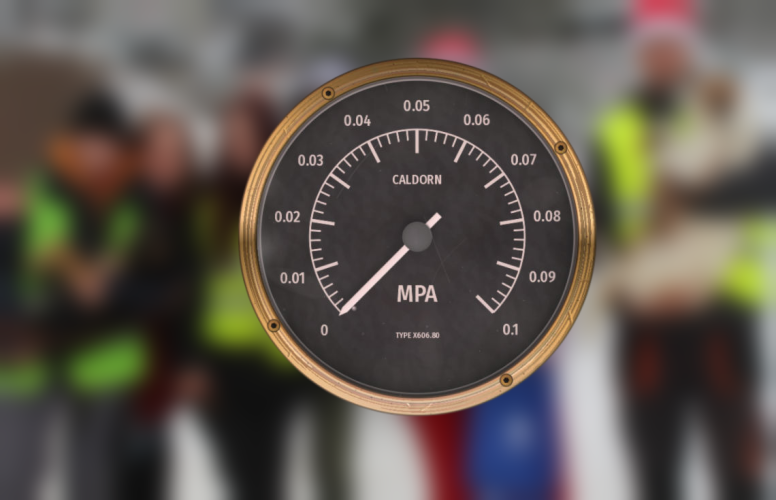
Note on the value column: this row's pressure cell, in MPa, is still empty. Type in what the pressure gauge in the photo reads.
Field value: 0 MPa
